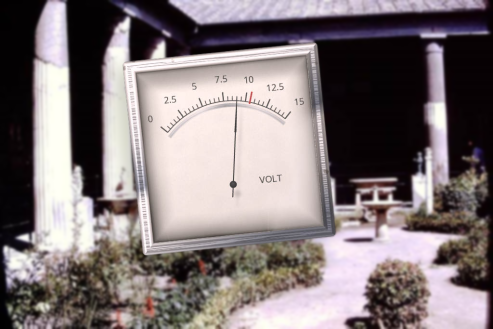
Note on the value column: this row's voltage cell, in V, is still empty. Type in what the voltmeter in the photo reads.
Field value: 9 V
